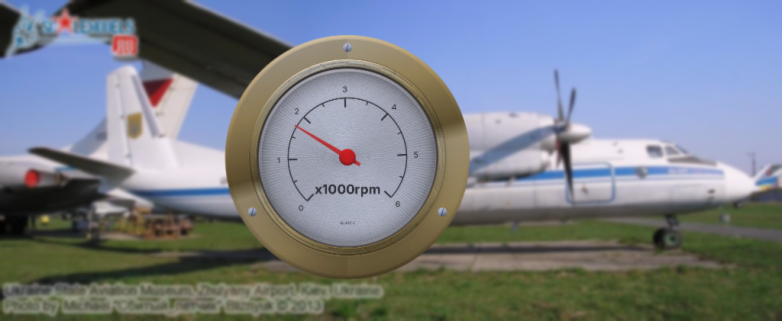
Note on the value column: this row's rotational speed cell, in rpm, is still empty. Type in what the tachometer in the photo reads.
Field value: 1750 rpm
